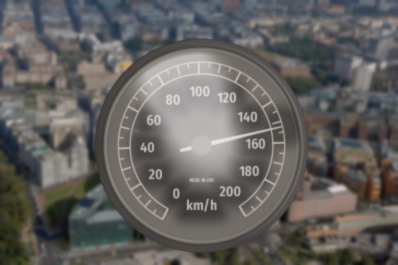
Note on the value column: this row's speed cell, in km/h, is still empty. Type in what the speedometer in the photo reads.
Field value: 152.5 km/h
